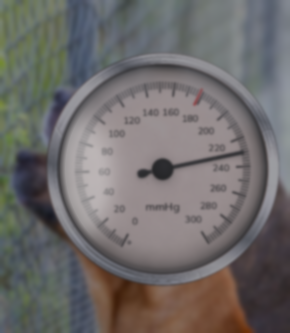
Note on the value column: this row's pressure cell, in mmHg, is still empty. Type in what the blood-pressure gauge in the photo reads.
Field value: 230 mmHg
